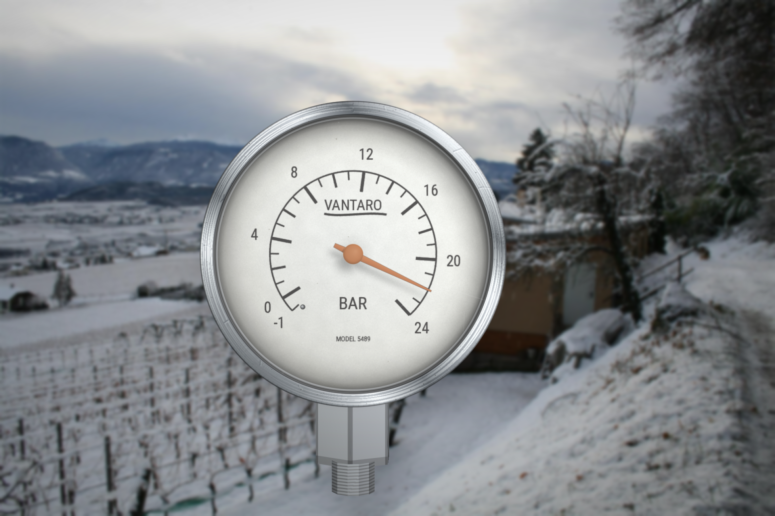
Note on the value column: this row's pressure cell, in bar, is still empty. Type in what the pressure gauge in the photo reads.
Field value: 22 bar
